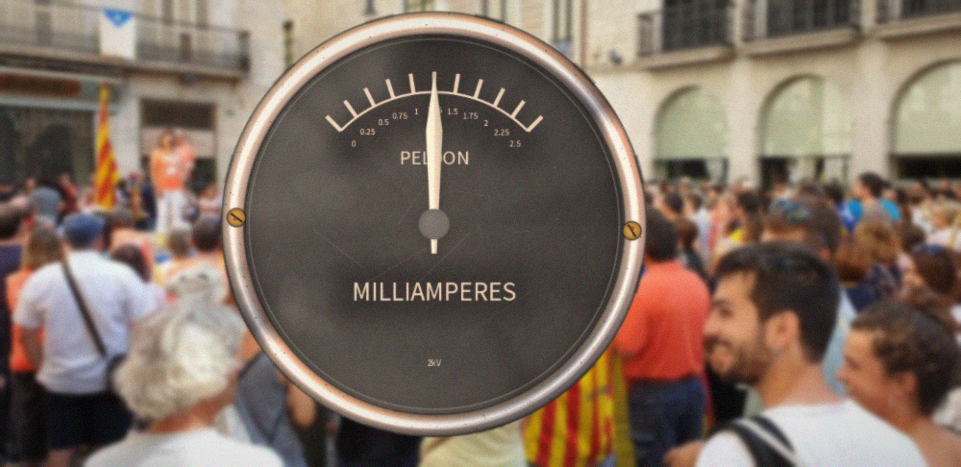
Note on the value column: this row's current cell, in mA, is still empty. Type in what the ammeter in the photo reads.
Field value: 1.25 mA
